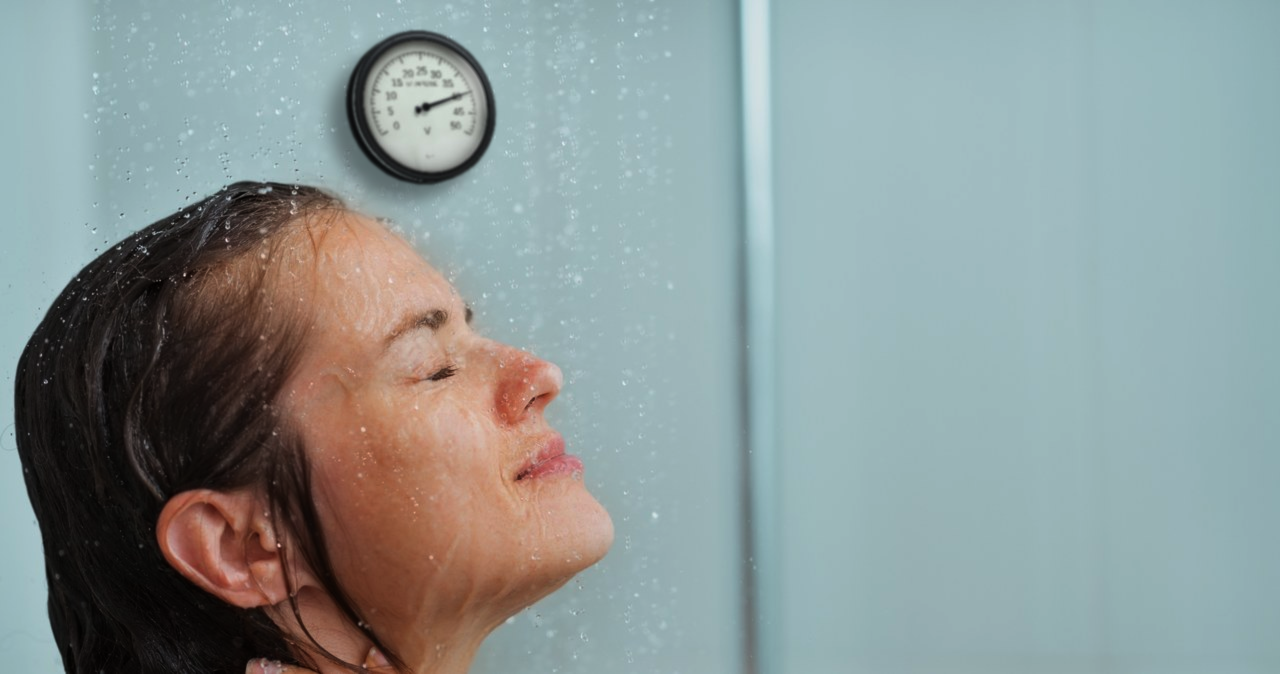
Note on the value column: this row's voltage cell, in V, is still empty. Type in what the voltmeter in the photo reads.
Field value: 40 V
